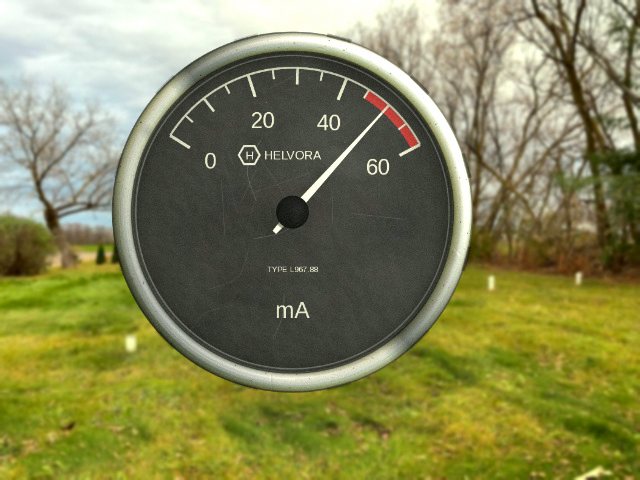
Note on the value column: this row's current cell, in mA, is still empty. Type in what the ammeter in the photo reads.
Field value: 50 mA
